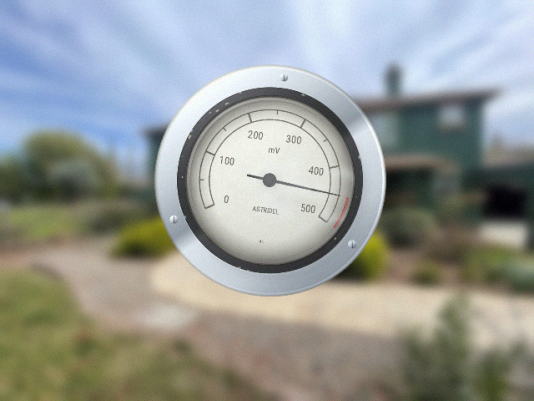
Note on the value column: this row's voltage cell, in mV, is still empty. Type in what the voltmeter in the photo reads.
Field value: 450 mV
